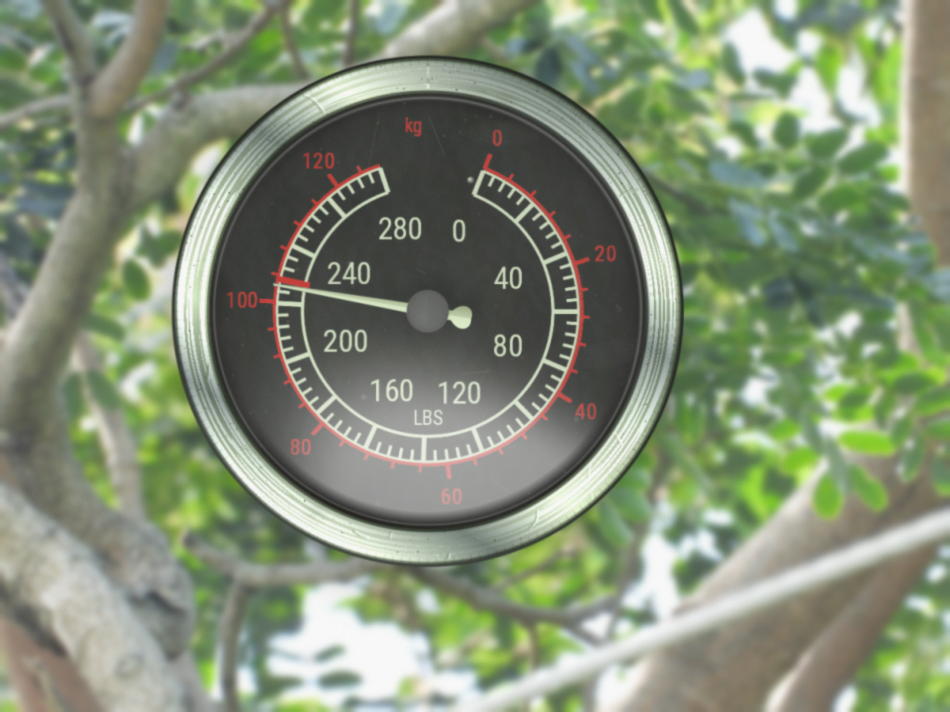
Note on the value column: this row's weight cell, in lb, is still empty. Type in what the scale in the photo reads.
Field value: 226 lb
